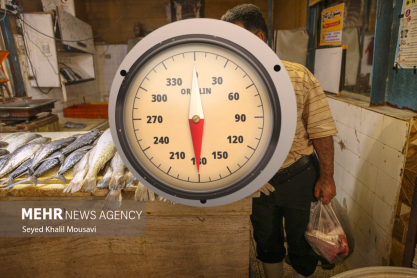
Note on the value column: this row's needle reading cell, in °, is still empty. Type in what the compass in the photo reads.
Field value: 180 °
